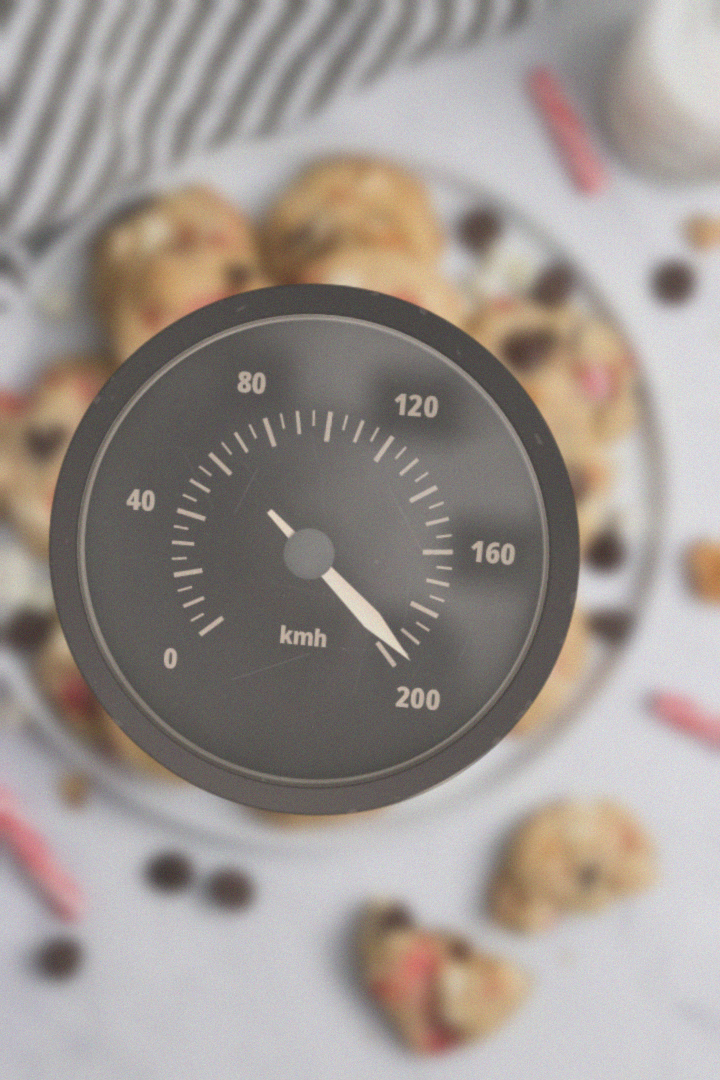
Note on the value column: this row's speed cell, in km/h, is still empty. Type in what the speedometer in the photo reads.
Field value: 195 km/h
